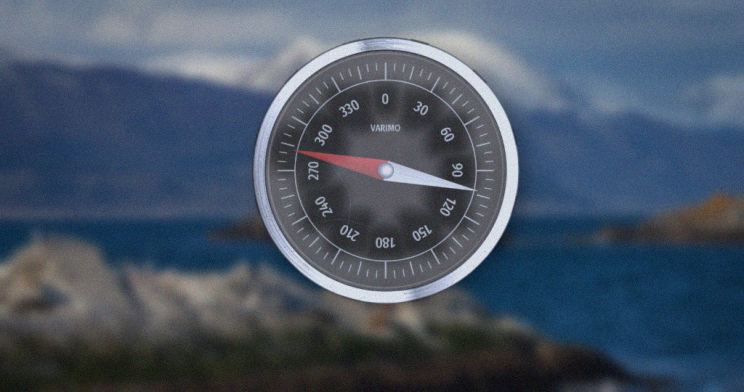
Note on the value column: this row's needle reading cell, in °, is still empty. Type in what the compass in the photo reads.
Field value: 282.5 °
